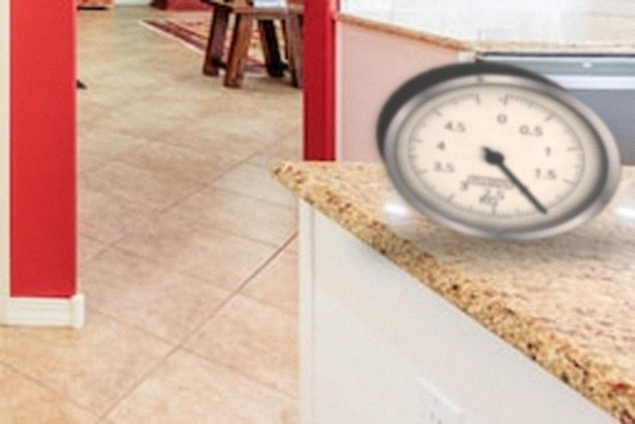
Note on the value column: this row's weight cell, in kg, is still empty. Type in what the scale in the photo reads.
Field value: 2 kg
